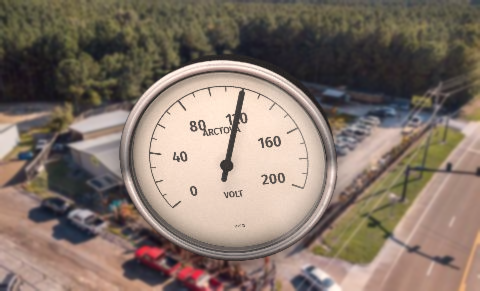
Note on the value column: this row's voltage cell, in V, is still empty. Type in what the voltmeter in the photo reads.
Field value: 120 V
